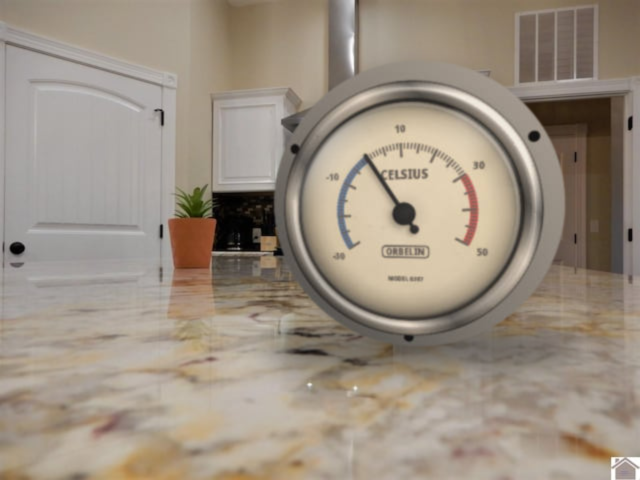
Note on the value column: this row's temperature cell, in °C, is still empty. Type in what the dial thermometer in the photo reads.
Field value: 0 °C
